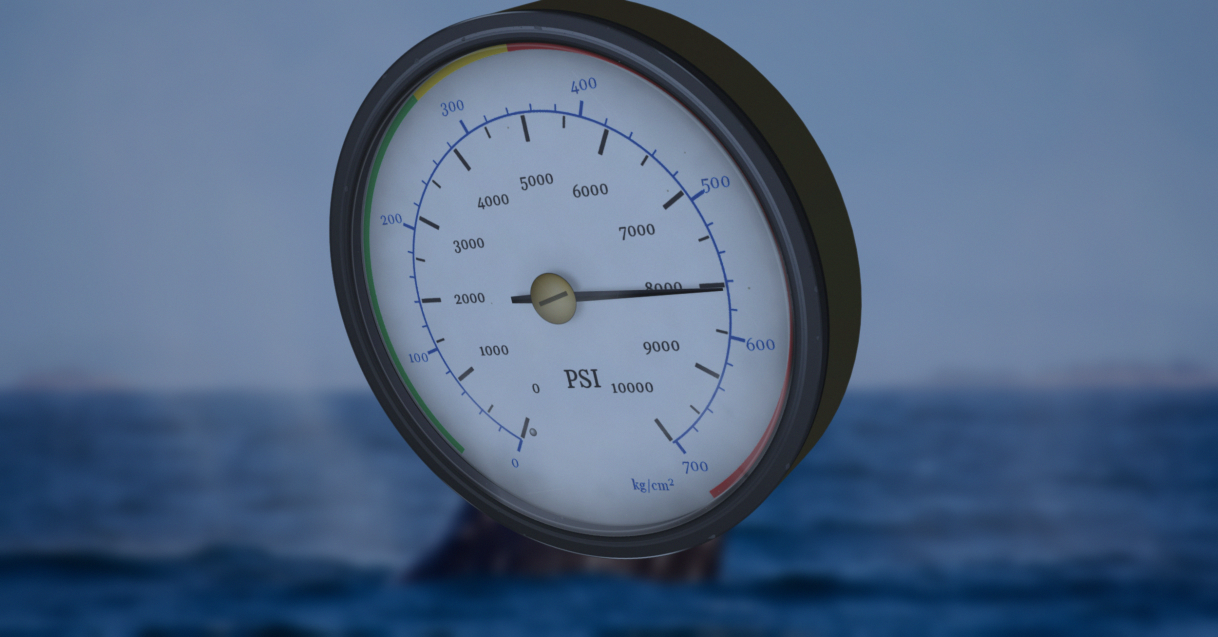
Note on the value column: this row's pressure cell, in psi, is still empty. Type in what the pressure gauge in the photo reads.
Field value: 8000 psi
